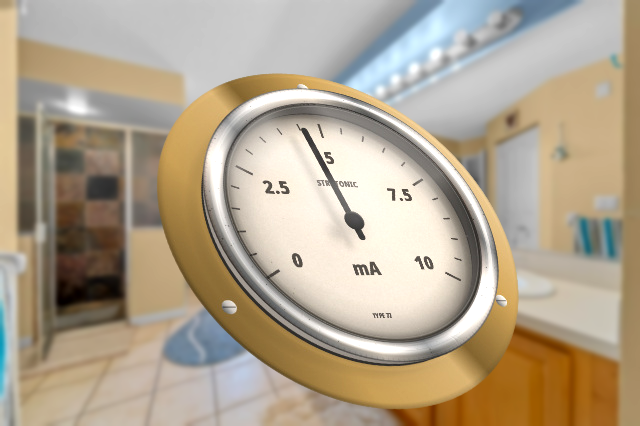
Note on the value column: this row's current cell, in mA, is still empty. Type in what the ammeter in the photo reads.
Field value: 4.5 mA
